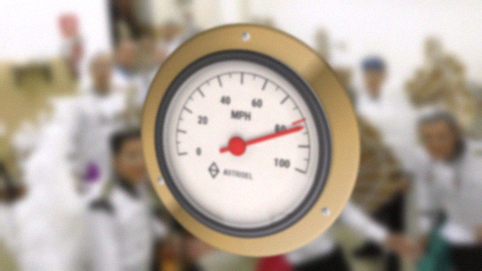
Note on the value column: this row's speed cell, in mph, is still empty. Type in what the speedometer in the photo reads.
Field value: 82.5 mph
